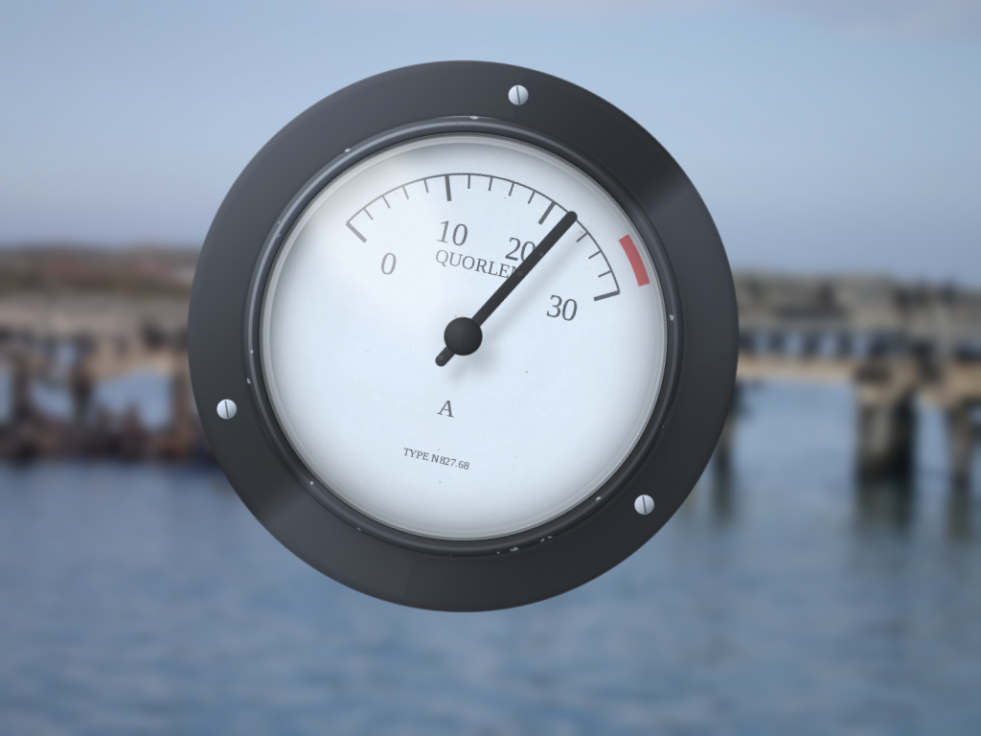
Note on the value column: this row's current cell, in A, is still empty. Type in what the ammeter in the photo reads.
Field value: 22 A
